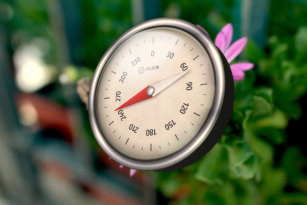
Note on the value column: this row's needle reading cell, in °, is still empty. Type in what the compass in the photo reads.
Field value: 250 °
